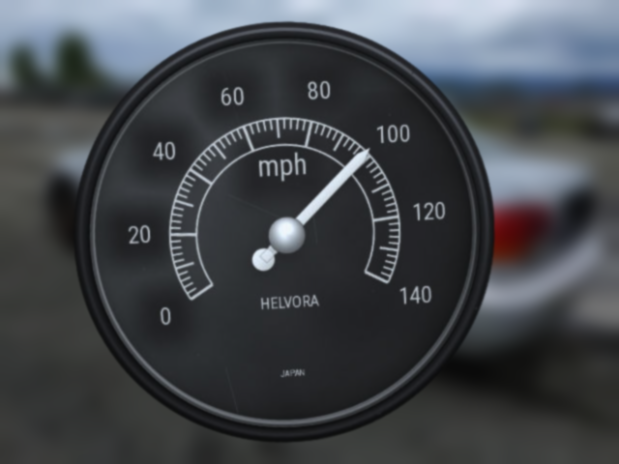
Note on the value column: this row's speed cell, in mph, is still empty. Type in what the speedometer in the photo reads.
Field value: 98 mph
